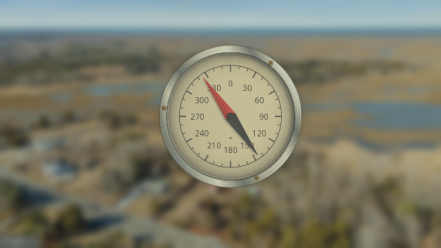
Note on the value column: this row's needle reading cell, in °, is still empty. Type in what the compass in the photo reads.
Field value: 325 °
